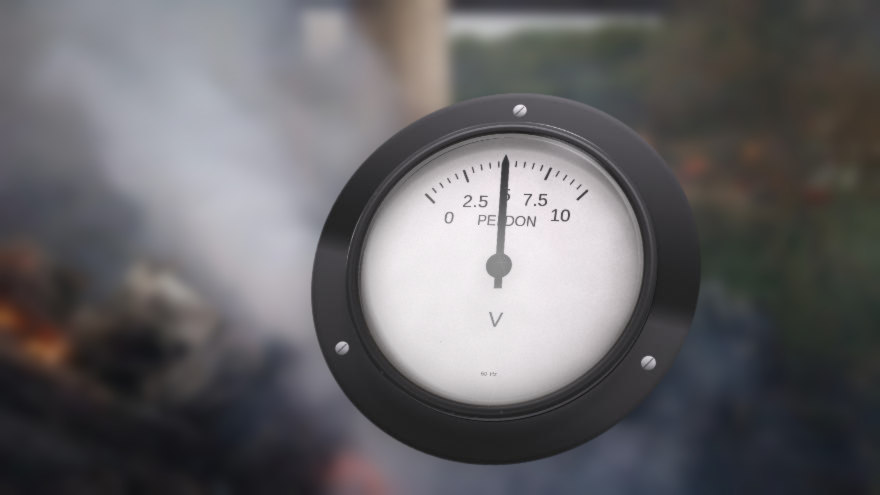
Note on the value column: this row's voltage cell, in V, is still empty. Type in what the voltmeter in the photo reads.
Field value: 5 V
